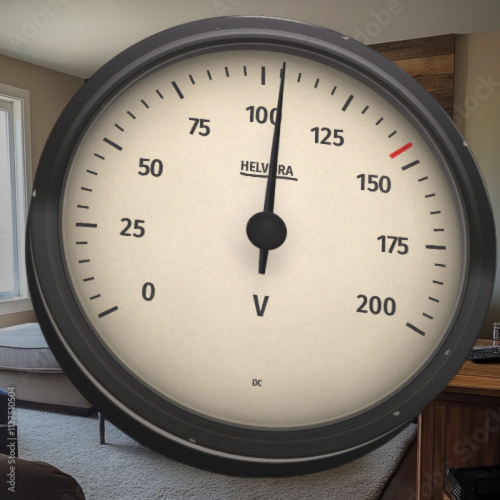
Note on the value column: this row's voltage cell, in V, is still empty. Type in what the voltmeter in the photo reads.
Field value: 105 V
